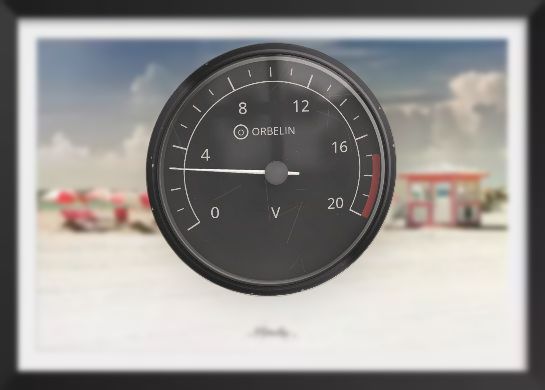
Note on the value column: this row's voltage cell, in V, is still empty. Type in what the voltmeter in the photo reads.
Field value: 3 V
